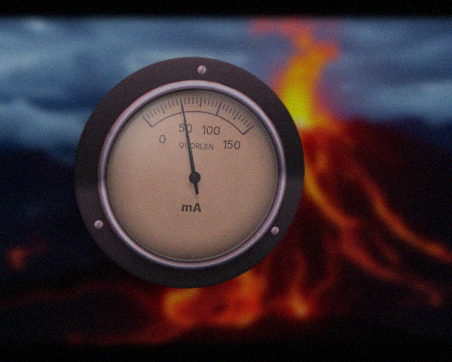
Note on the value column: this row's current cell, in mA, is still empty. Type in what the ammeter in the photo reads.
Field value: 50 mA
